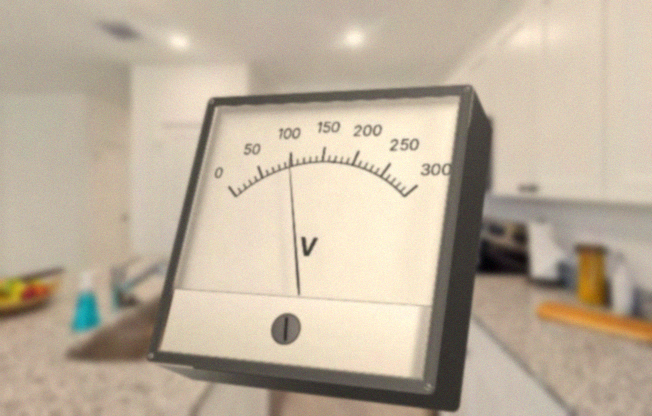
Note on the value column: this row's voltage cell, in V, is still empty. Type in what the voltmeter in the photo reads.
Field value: 100 V
